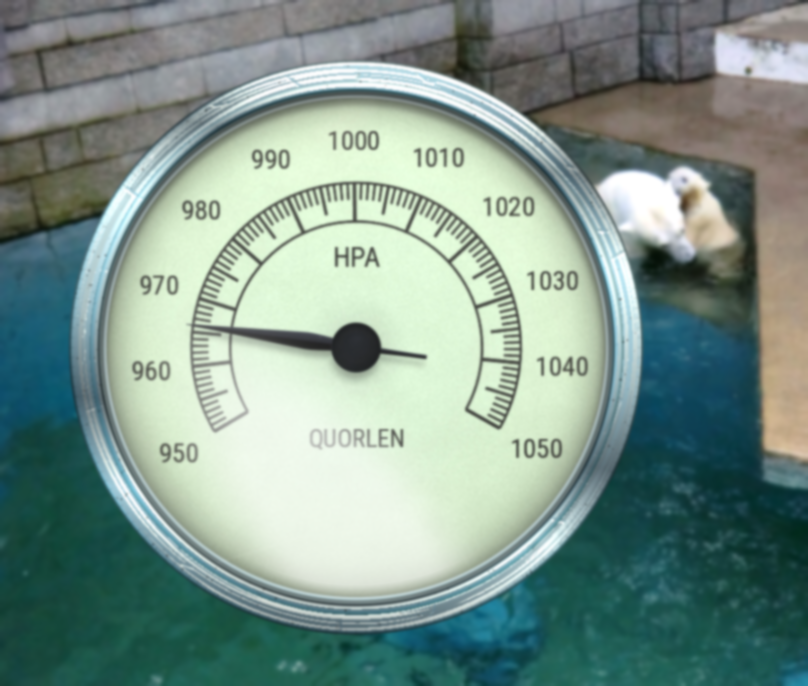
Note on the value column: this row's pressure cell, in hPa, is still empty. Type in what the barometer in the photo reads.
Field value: 966 hPa
